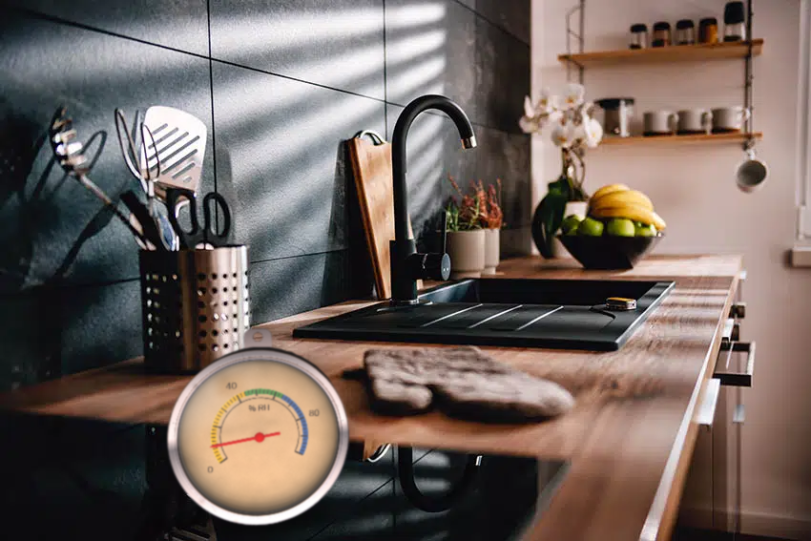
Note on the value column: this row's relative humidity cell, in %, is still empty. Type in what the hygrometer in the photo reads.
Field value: 10 %
